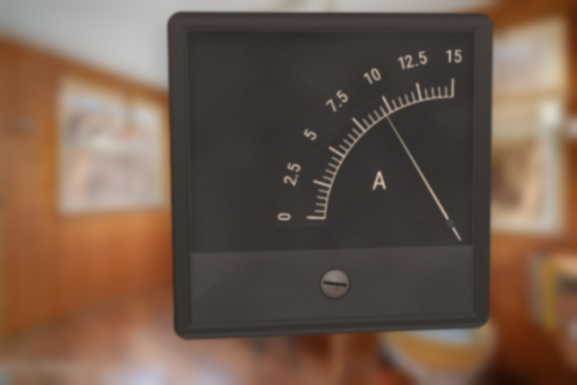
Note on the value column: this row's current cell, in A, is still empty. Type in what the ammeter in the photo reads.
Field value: 9.5 A
